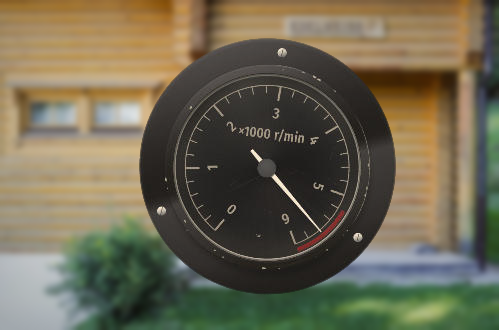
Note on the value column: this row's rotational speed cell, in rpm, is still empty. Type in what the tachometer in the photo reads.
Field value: 5600 rpm
